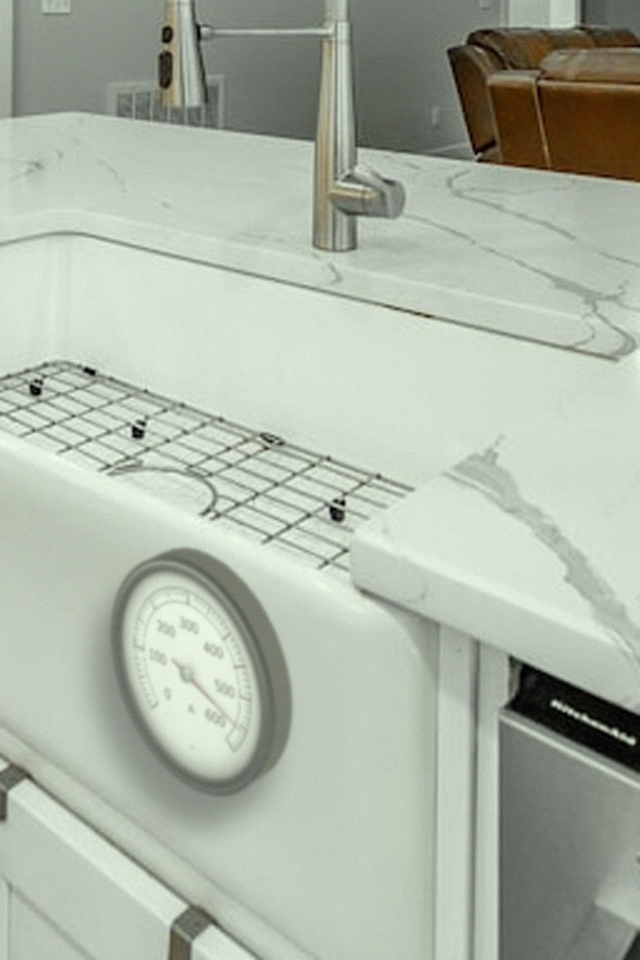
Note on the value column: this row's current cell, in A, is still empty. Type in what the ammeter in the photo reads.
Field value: 550 A
